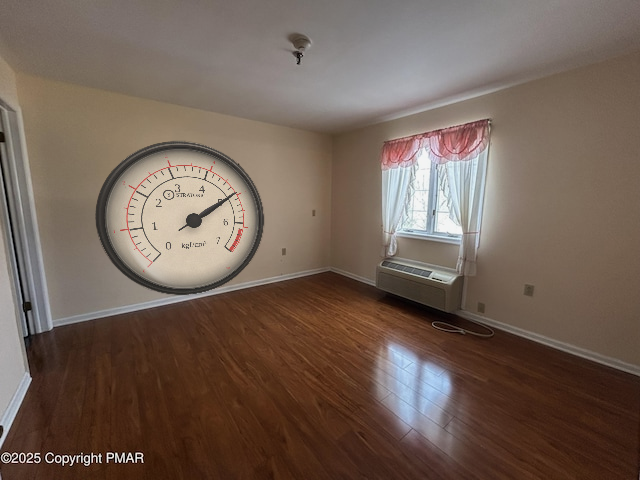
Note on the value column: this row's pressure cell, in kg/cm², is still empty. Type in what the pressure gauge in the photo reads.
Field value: 5 kg/cm²
